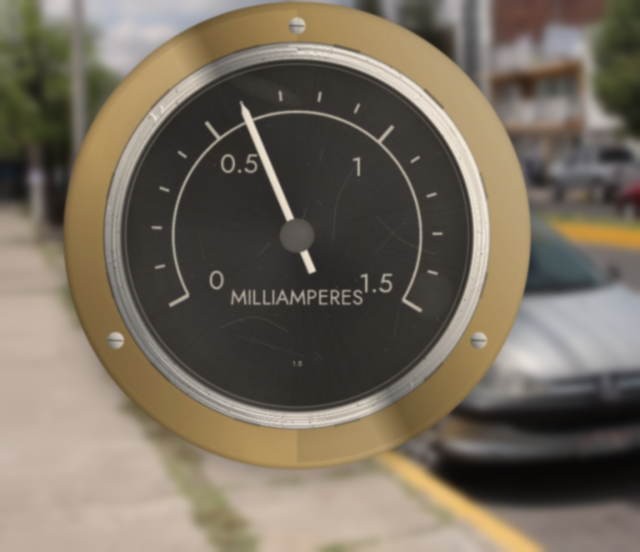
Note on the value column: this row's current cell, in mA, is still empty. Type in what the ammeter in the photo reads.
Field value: 0.6 mA
